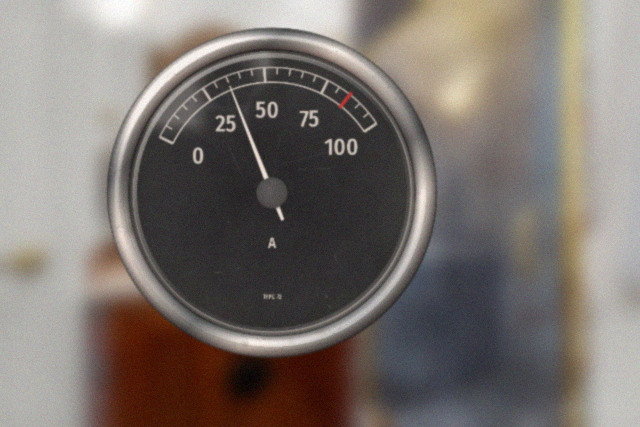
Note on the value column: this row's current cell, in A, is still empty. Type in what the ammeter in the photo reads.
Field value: 35 A
